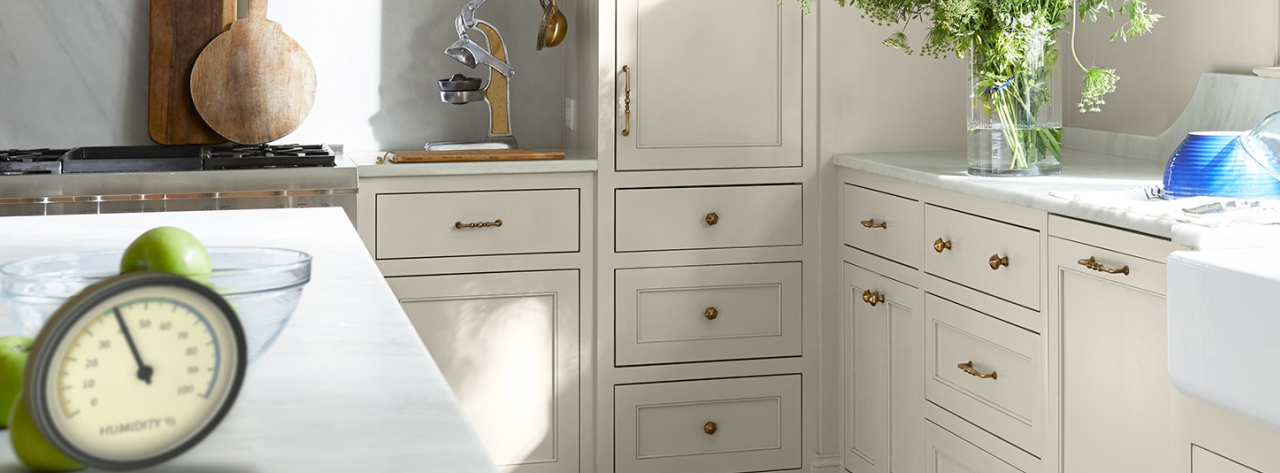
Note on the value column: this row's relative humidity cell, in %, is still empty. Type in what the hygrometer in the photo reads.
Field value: 40 %
